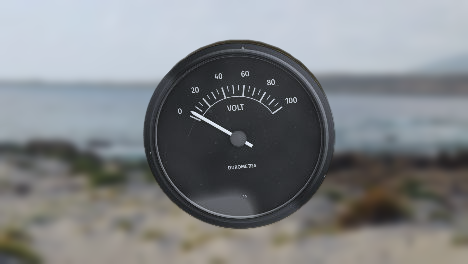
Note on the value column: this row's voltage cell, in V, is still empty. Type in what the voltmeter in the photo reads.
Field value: 5 V
